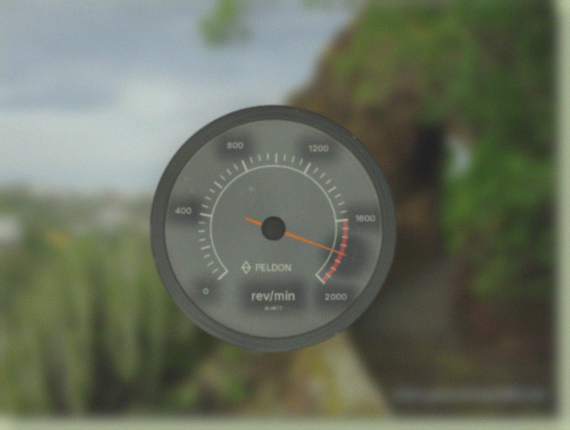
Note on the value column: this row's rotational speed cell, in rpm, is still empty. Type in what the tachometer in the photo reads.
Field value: 1800 rpm
